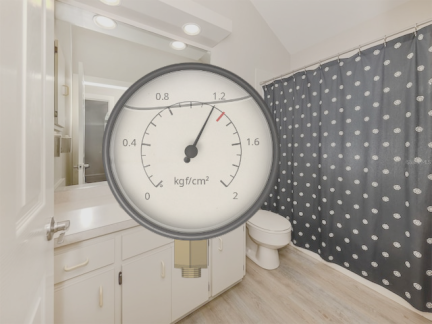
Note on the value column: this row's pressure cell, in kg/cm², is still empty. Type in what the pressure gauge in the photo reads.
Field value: 1.2 kg/cm²
